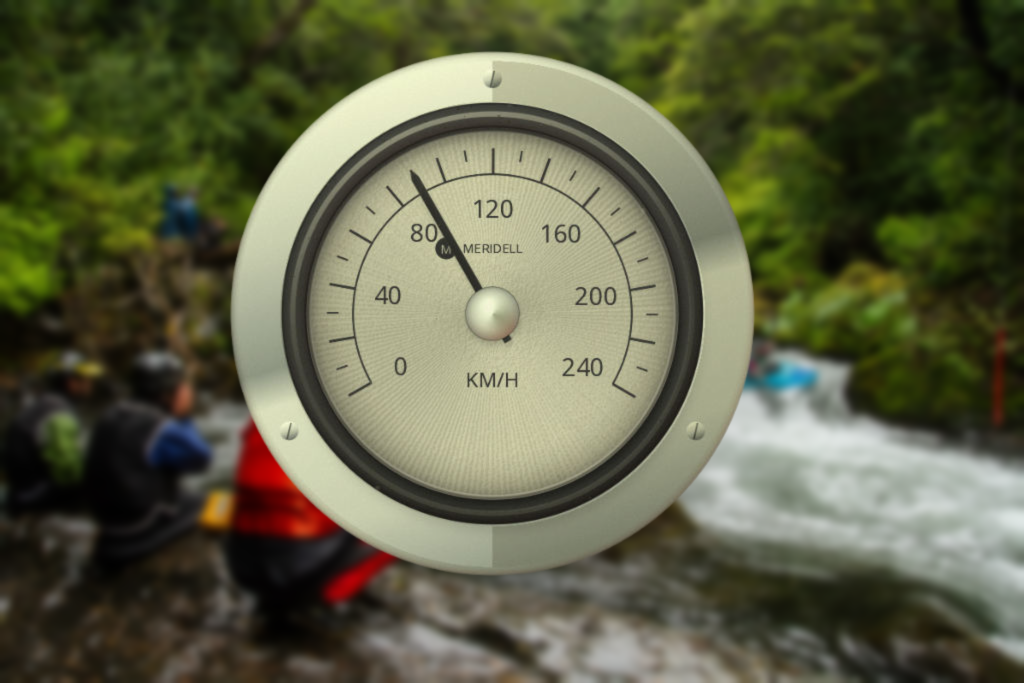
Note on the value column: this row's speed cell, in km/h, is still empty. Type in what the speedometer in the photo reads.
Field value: 90 km/h
